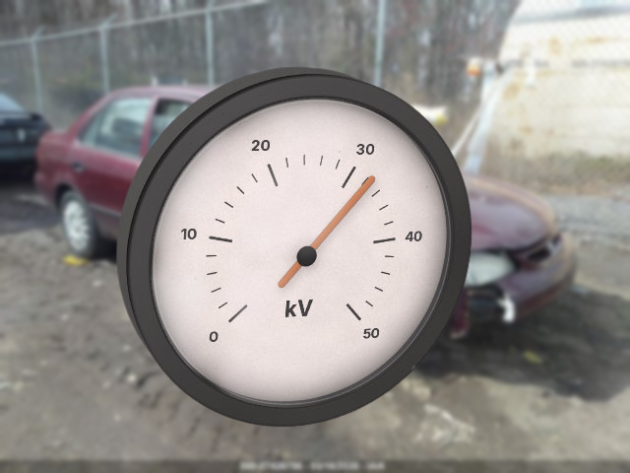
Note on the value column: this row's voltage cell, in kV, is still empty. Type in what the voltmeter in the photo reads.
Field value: 32 kV
